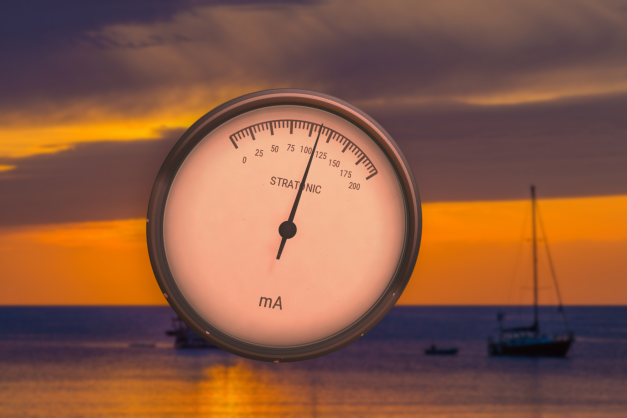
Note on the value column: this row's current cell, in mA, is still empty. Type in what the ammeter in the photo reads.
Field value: 110 mA
